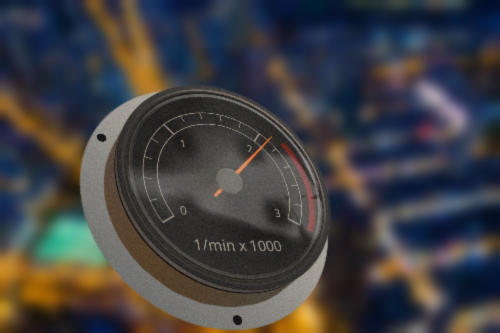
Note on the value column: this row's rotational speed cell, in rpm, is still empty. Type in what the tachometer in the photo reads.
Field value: 2100 rpm
